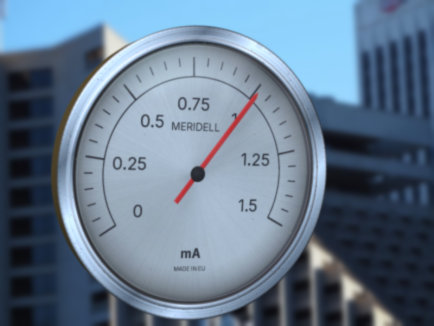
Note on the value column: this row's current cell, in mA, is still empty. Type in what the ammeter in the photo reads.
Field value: 1 mA
